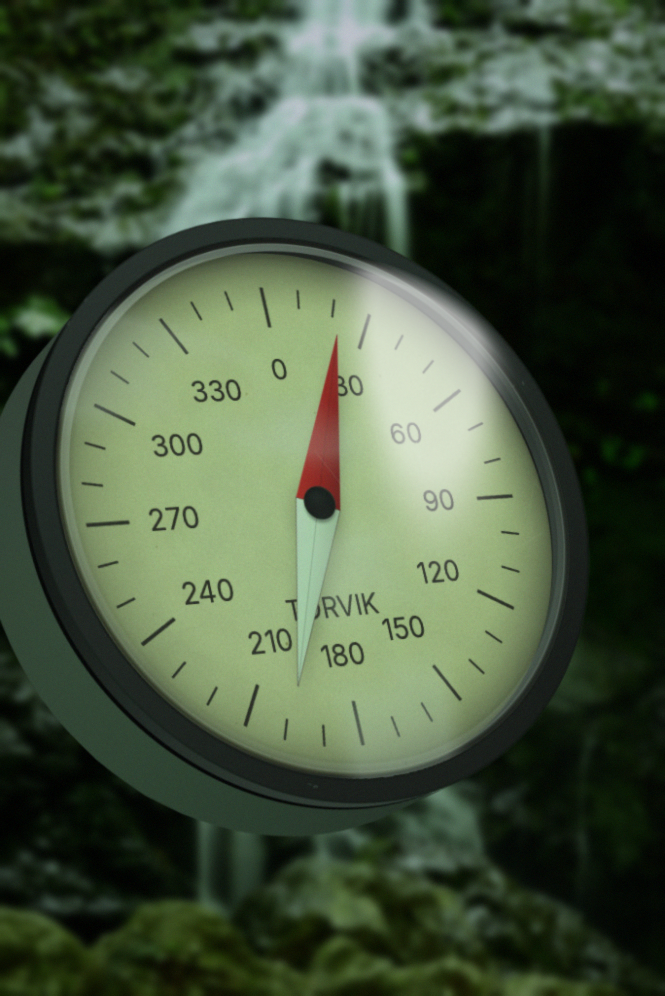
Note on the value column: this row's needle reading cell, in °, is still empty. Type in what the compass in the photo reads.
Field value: 20 °
